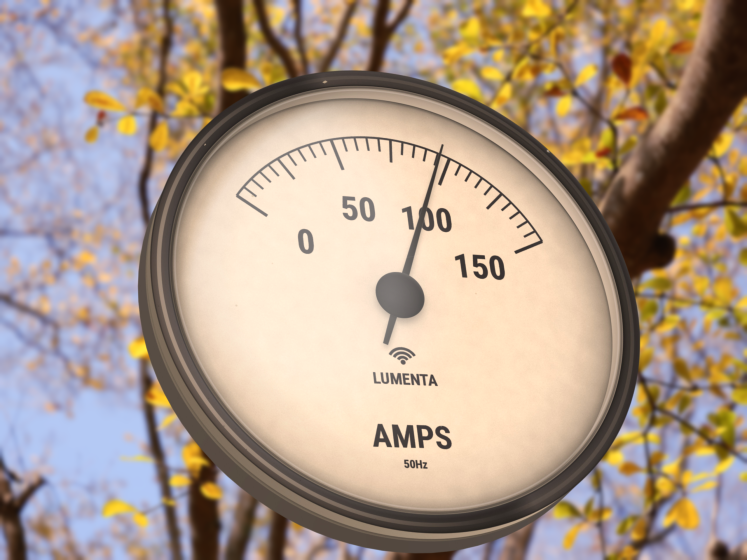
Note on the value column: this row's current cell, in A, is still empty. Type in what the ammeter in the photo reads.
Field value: 95 A
